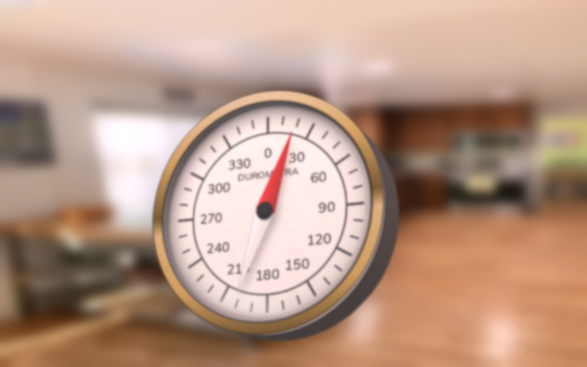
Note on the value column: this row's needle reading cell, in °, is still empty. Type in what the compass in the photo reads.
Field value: 20 °
